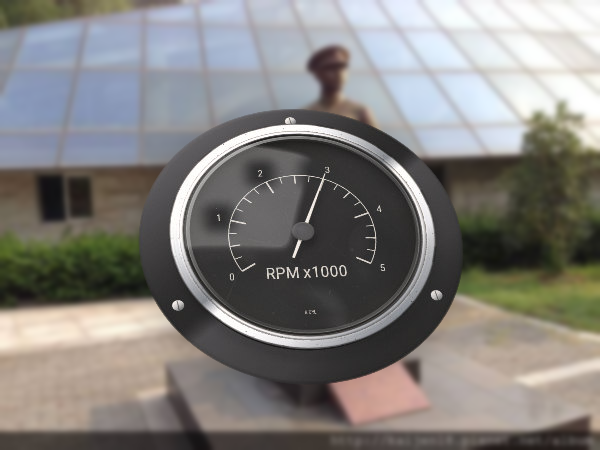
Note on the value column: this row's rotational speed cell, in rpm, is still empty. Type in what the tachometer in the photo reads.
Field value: 3000 rpm
